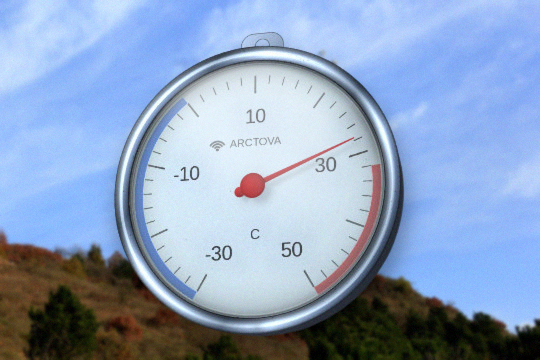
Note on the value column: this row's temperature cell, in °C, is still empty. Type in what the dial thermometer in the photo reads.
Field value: 28 °C
